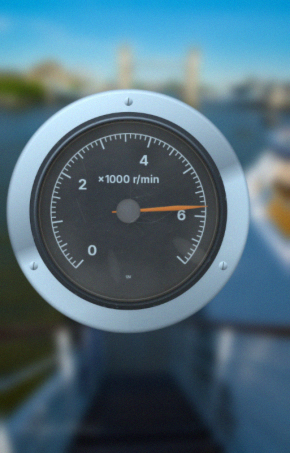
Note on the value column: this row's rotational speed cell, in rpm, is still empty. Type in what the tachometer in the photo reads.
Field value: 5800 rpm
